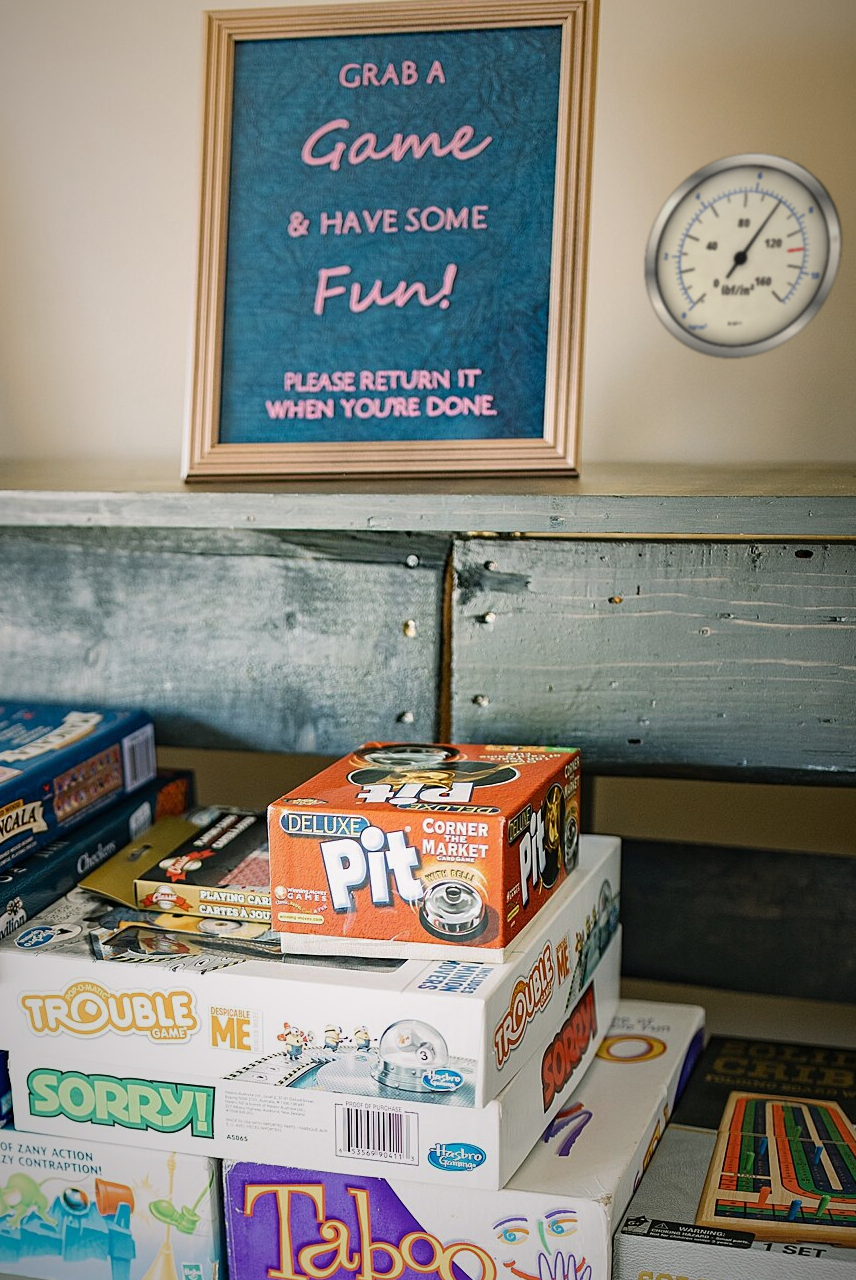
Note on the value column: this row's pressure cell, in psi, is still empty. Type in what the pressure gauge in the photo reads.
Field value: 100 psi
